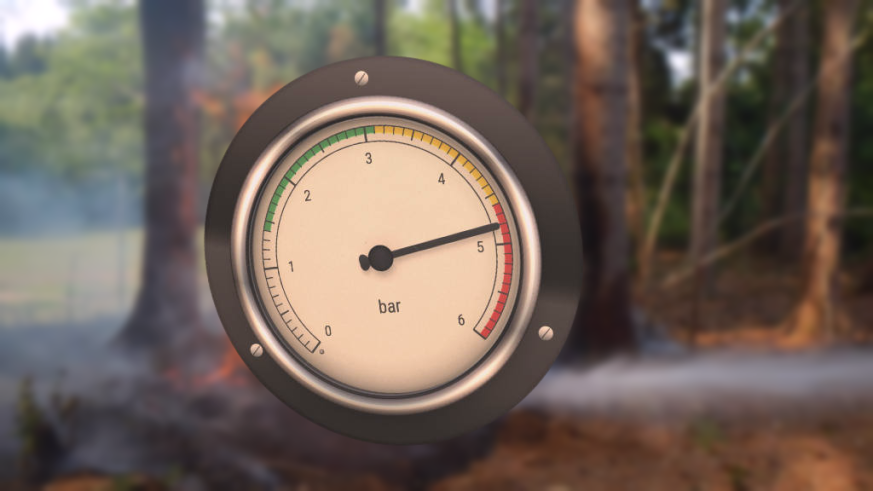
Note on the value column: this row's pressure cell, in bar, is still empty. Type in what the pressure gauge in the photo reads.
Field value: 4.8 bar
